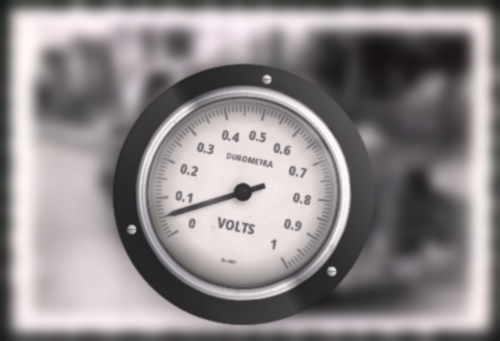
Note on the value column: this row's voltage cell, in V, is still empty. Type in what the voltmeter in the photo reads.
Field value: 0.05 V
